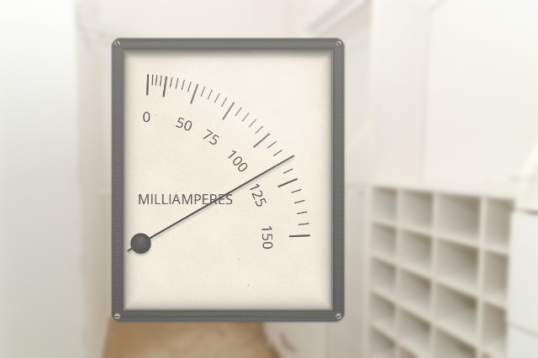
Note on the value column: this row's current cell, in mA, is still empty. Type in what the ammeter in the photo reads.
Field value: 115 mA
